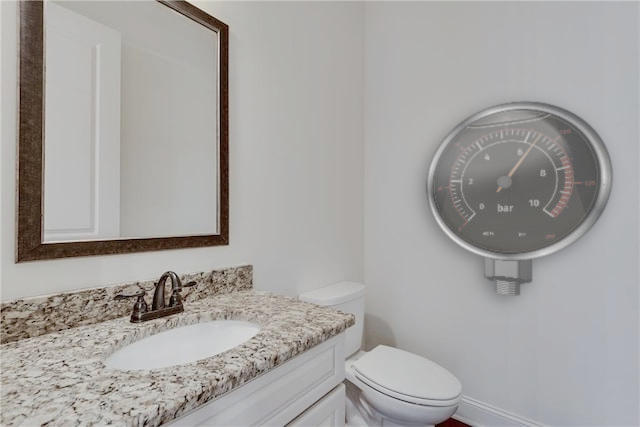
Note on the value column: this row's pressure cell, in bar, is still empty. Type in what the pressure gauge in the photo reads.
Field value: 6.4 bar
